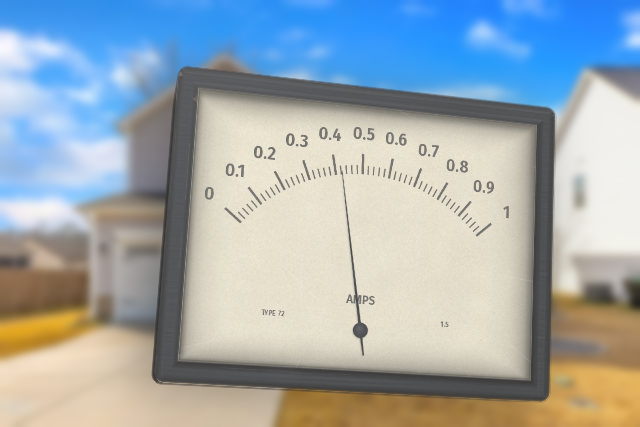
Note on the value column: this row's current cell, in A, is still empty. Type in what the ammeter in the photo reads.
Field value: 0.42 A
